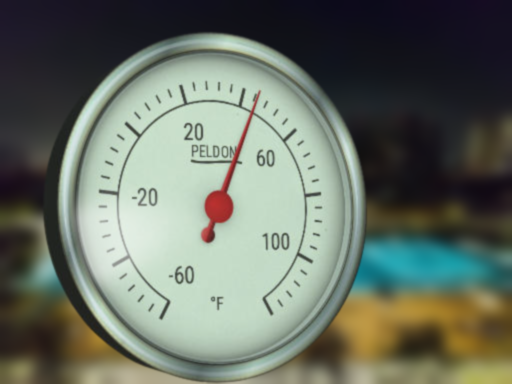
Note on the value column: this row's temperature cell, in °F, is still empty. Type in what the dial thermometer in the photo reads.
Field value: 44 °F
